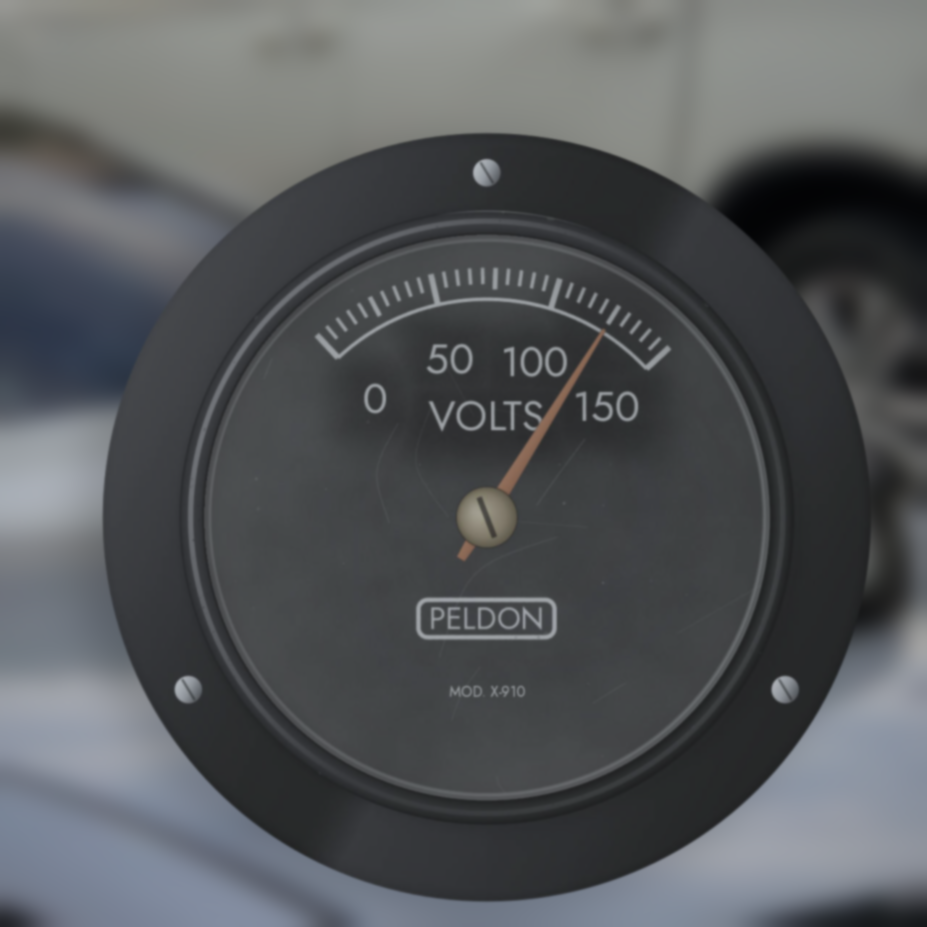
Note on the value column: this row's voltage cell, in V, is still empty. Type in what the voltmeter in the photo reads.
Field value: 125 V
